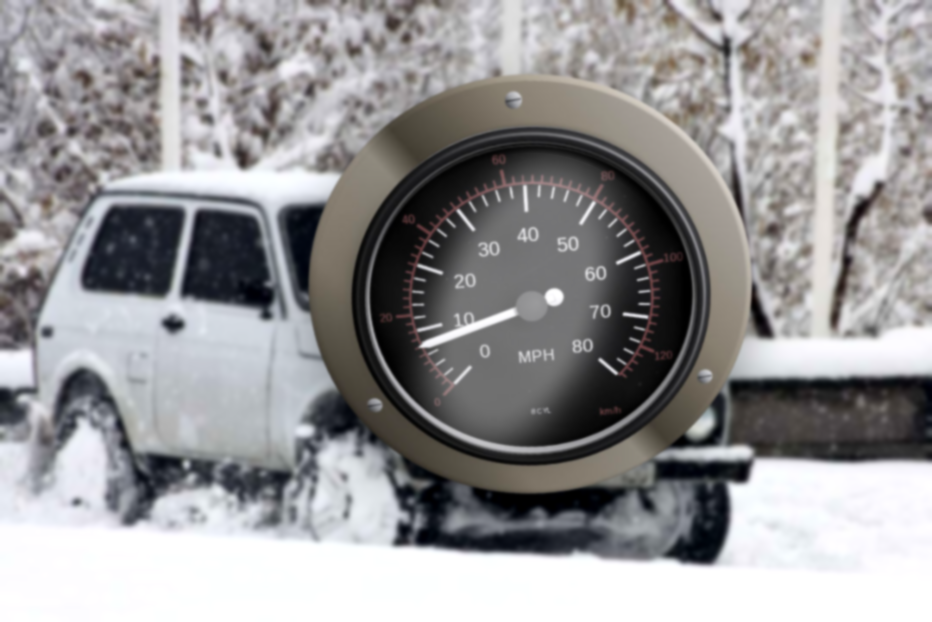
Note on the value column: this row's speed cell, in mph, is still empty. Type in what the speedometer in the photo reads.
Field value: 8 mph
